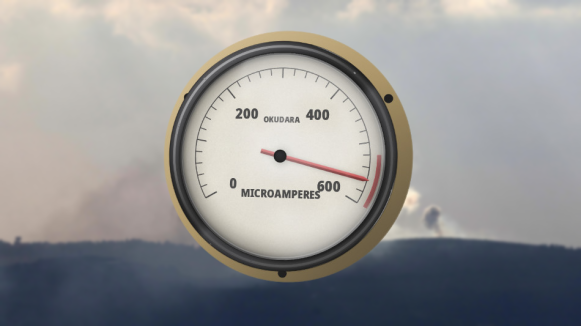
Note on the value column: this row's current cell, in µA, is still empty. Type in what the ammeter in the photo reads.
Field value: 560 µA
